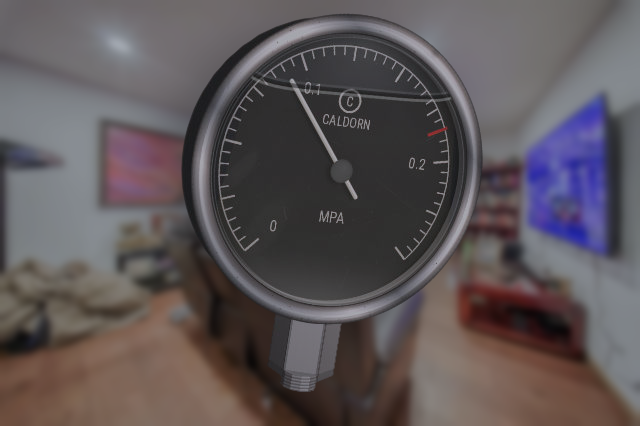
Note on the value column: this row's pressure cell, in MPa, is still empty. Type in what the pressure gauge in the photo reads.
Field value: 0.09 MPa
